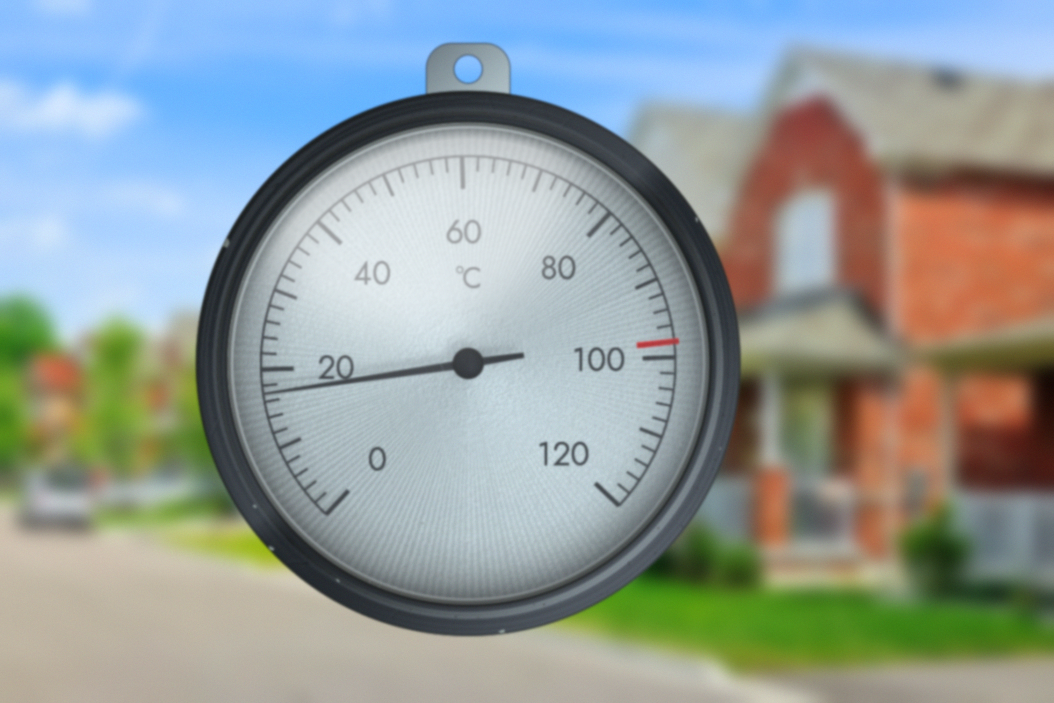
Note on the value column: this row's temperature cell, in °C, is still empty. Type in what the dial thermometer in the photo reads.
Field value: 17 °C
